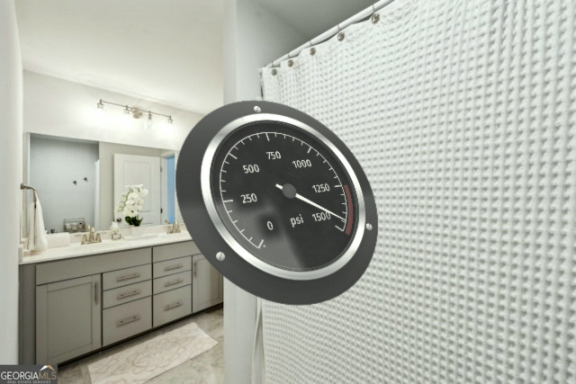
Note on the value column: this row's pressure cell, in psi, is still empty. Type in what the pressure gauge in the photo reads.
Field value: 1450 psi
